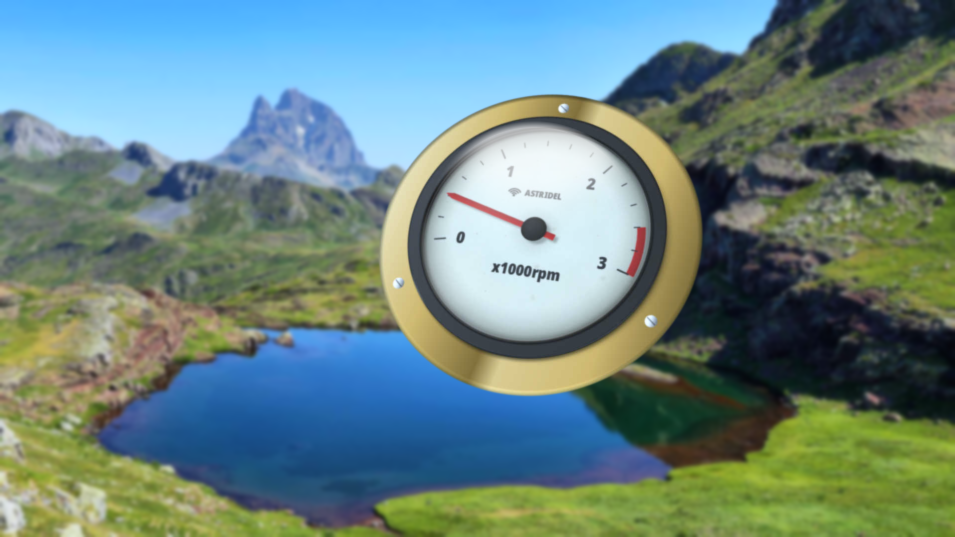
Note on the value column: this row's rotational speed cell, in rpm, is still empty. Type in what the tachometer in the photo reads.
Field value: 400 rpm
